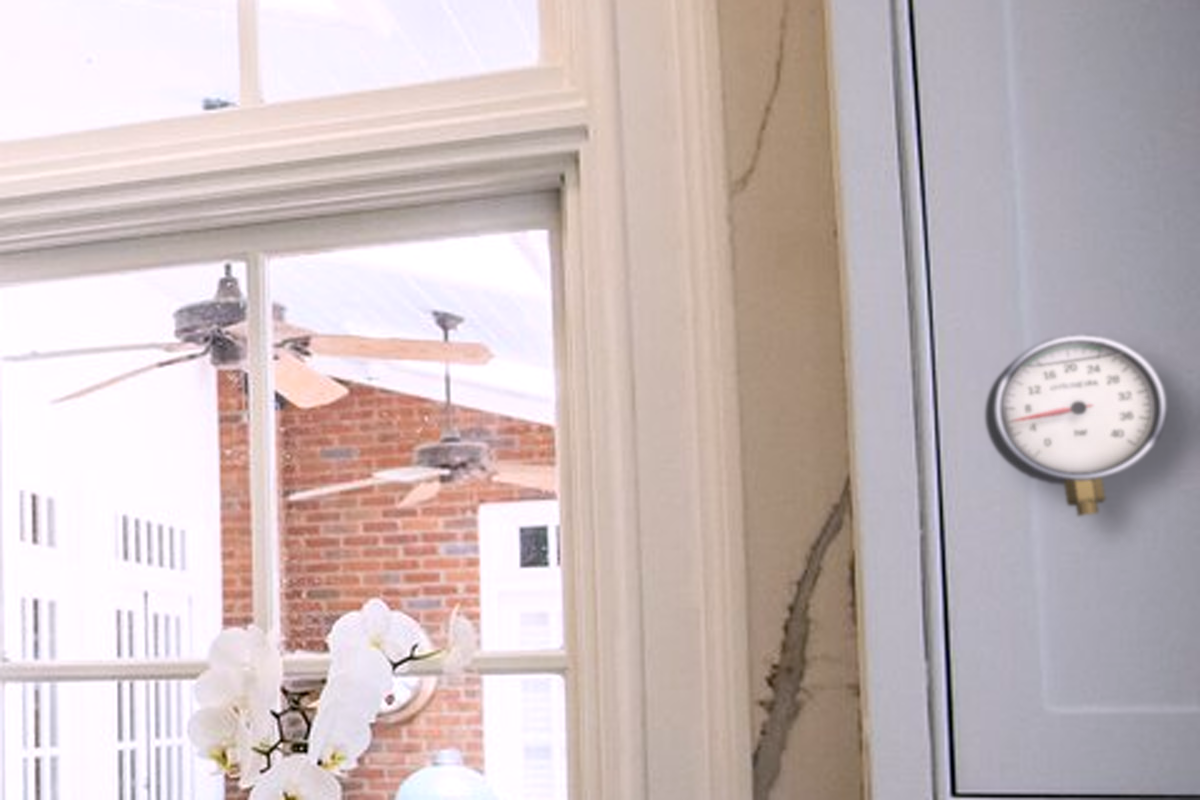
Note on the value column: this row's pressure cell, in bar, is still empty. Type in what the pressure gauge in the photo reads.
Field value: 6 bar
